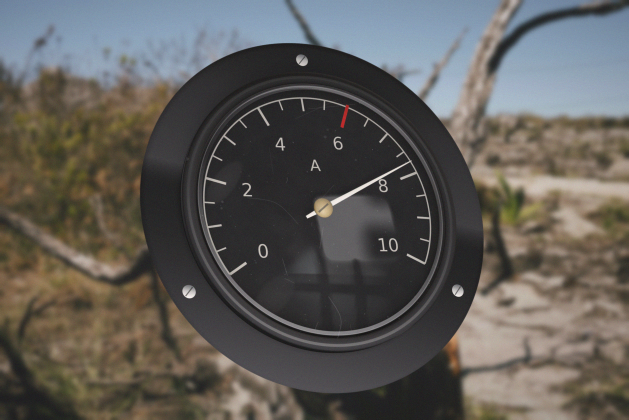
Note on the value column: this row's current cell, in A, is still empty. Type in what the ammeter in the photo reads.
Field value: 7.75 A
